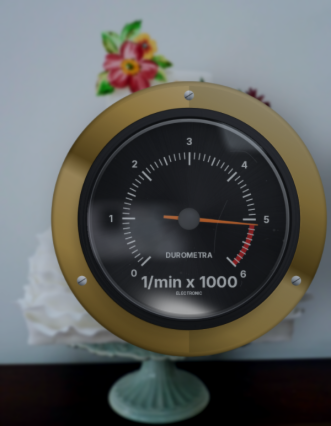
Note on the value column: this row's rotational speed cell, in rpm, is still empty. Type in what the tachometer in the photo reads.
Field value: 5100 rpm
